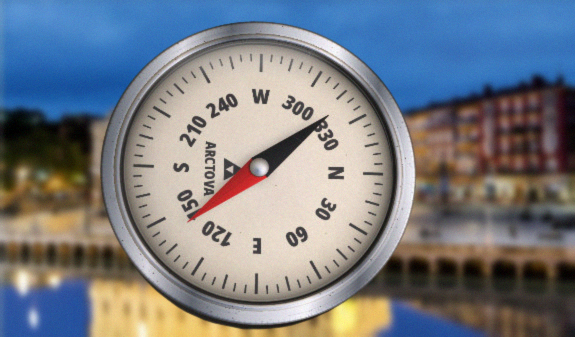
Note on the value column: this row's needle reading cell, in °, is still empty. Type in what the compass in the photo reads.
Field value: 140 °
